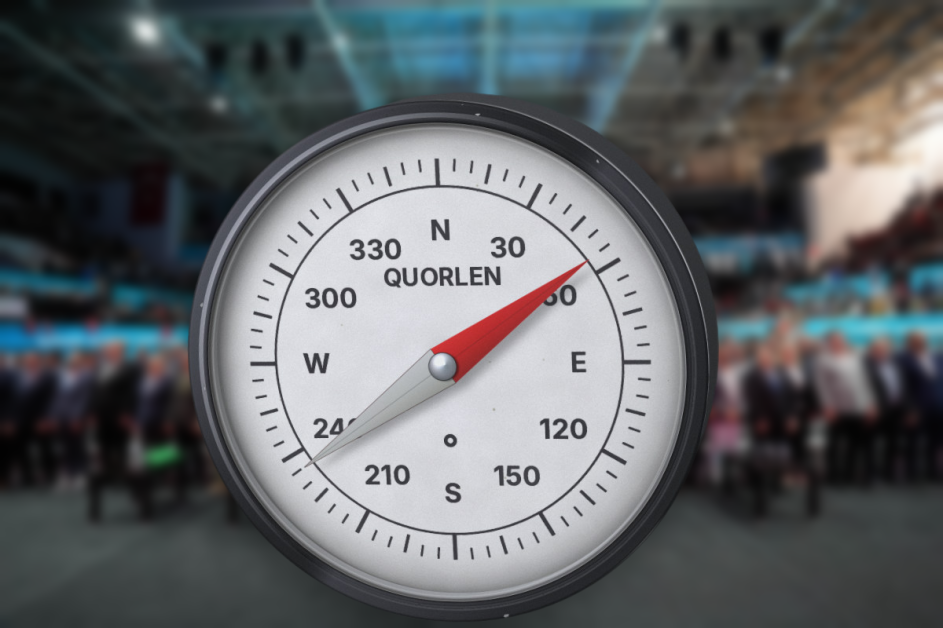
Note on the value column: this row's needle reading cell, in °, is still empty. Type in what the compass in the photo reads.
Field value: 55 °
